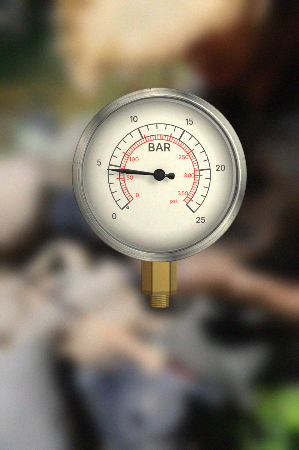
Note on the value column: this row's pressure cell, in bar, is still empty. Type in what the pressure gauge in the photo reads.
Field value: 4.5 bar
